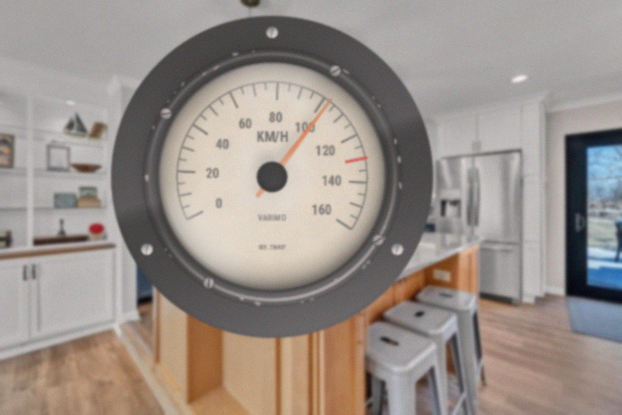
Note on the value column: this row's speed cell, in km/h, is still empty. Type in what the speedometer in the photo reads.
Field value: 102.5 km/h
